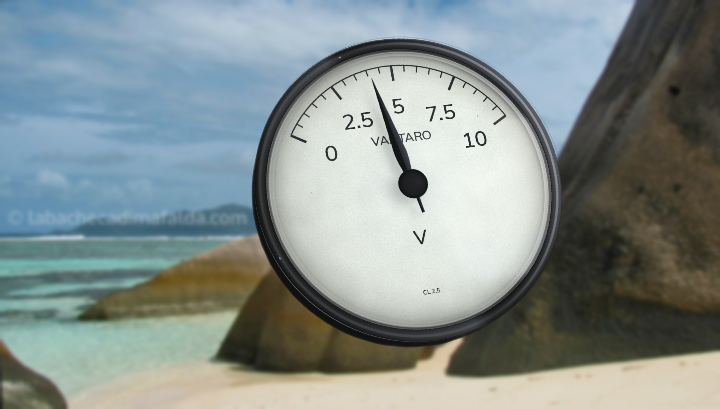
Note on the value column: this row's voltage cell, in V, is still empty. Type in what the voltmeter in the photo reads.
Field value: 4 V
